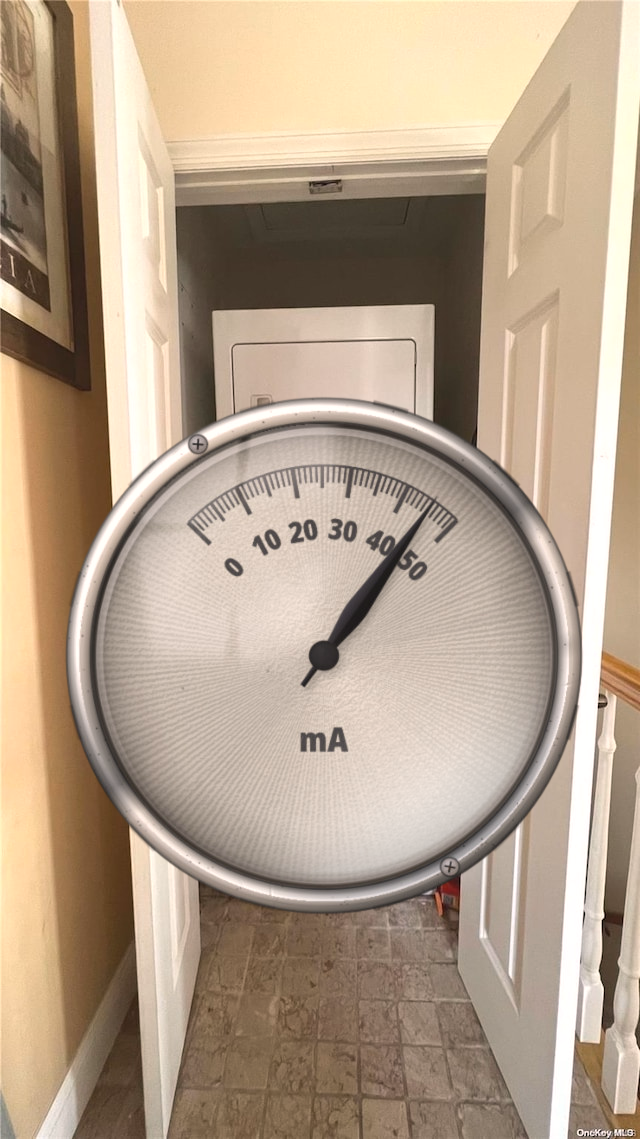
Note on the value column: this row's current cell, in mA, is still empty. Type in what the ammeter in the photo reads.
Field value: 45 mA
